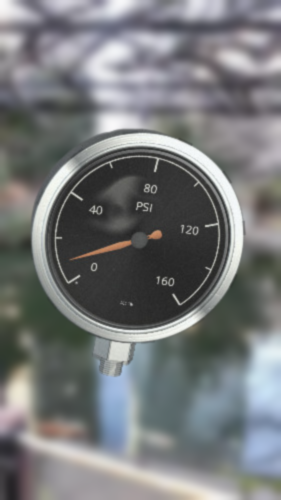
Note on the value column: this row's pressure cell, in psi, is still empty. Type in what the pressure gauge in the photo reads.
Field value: 10 psi
